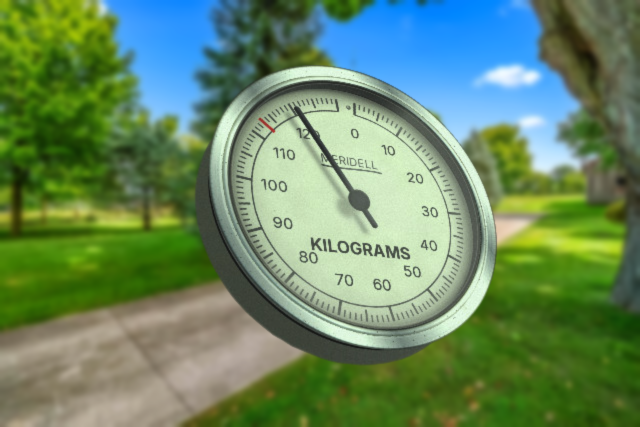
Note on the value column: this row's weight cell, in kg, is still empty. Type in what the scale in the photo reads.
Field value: 120 kg
